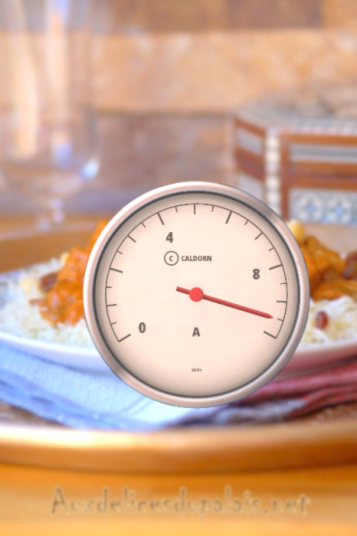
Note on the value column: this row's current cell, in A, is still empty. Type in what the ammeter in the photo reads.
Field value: 9.5 A
